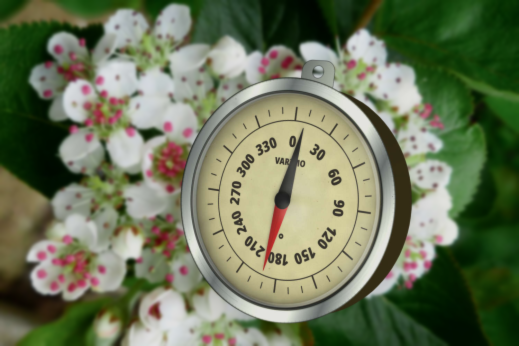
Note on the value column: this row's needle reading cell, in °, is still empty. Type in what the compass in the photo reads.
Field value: 190 °
